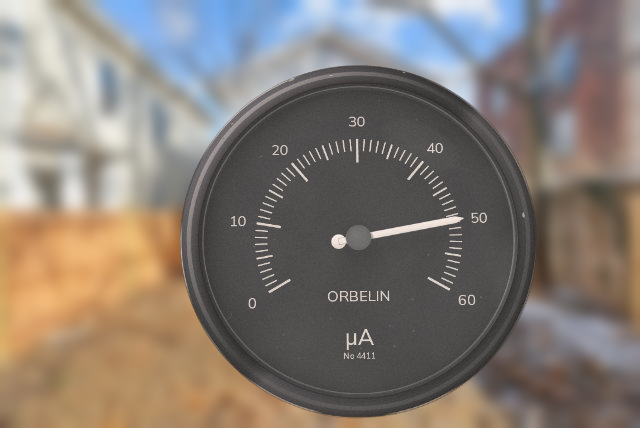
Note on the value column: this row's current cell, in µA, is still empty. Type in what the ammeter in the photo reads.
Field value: 50 µA
